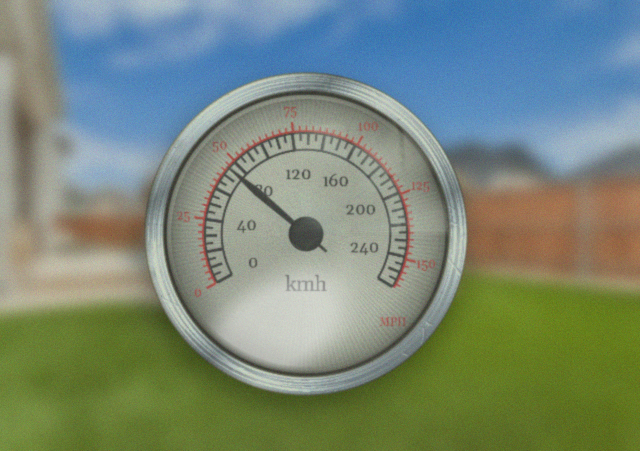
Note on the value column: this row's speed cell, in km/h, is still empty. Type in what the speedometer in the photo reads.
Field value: 75 km/h
